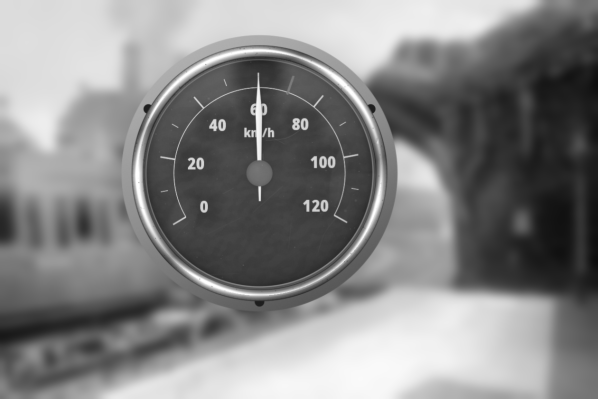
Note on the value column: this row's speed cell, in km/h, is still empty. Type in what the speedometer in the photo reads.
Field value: 60 km/h
